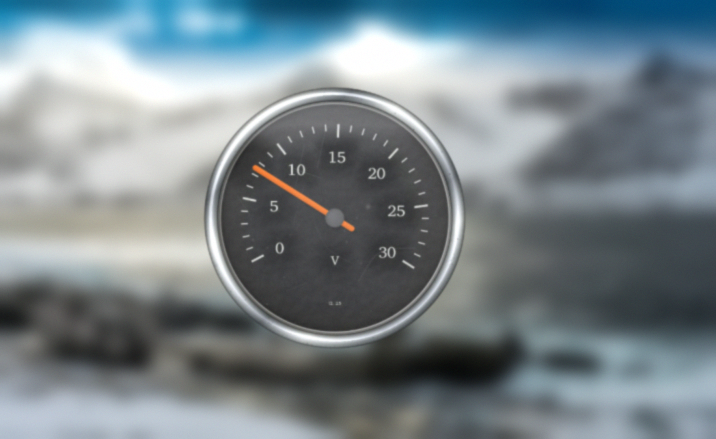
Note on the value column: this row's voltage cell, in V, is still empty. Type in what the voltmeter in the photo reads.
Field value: 7.5 V
